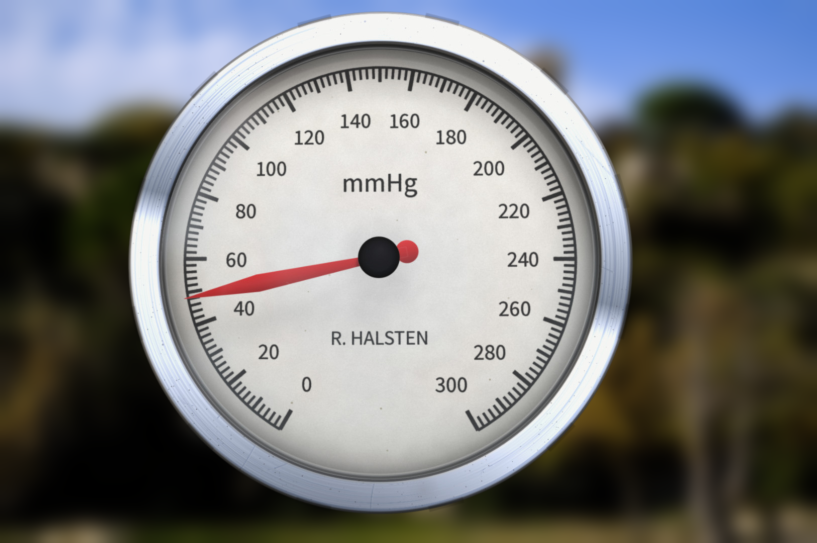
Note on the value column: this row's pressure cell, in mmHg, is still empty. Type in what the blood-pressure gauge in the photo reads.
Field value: 48 mmHg
